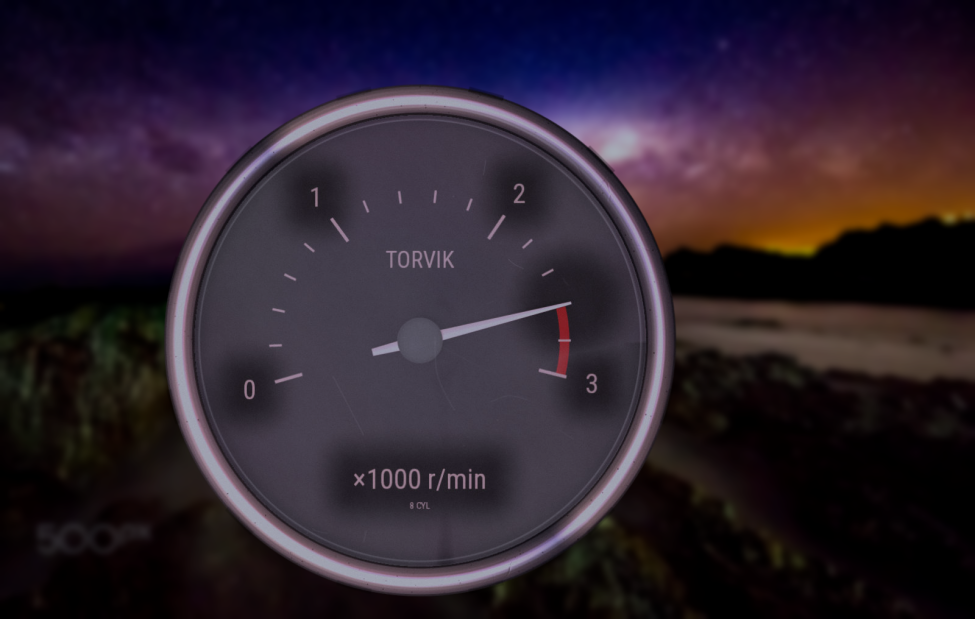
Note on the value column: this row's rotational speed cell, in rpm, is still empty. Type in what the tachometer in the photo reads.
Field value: 2600 rpm
